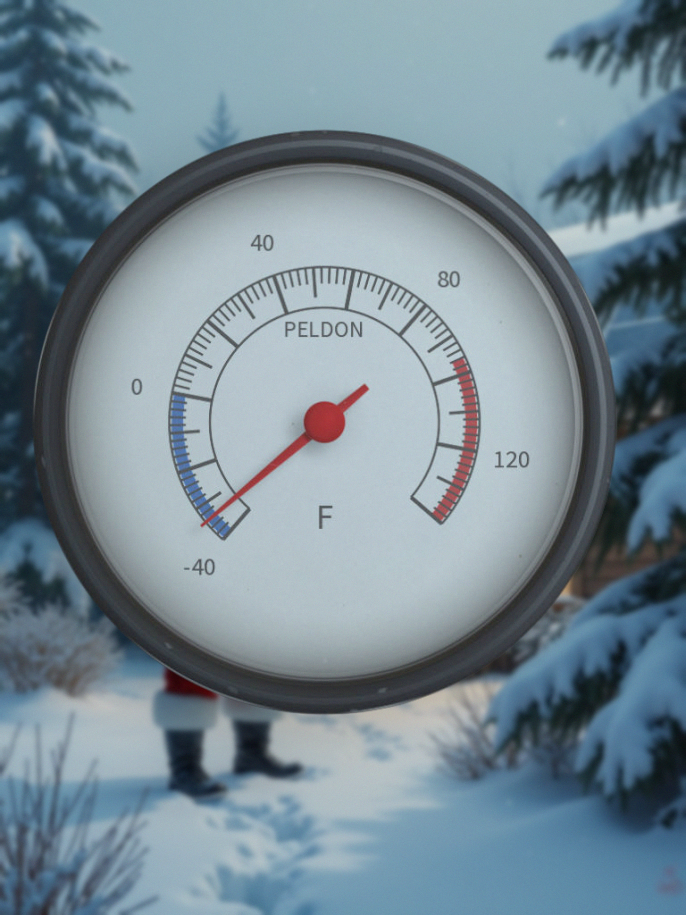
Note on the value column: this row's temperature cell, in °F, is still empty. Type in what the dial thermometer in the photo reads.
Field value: -34 °F
